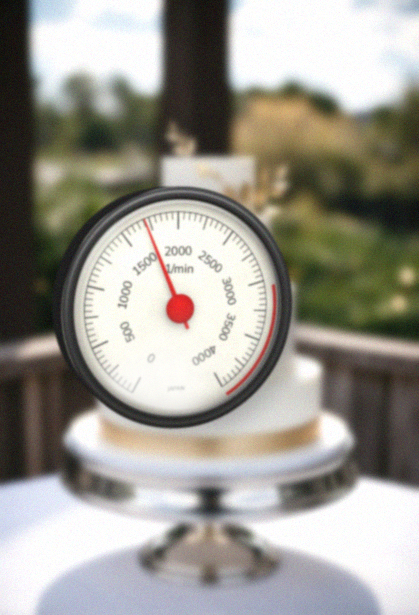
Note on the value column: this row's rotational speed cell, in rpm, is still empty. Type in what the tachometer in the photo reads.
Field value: 1700 rpm
